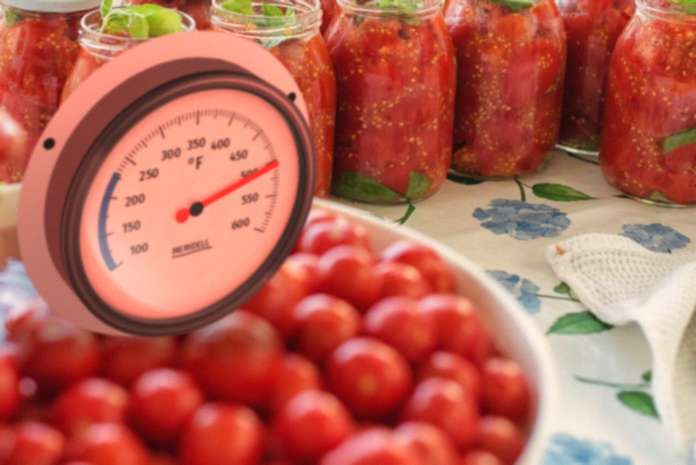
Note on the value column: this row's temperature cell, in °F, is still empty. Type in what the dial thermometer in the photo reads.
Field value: 500 °F
